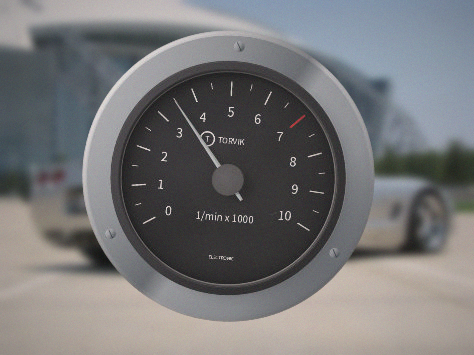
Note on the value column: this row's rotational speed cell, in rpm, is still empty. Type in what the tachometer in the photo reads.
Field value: 3500 rpm
